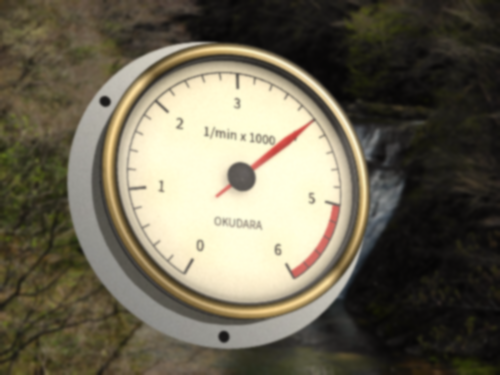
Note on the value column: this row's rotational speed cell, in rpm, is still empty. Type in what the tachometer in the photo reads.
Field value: 4000 rpm
